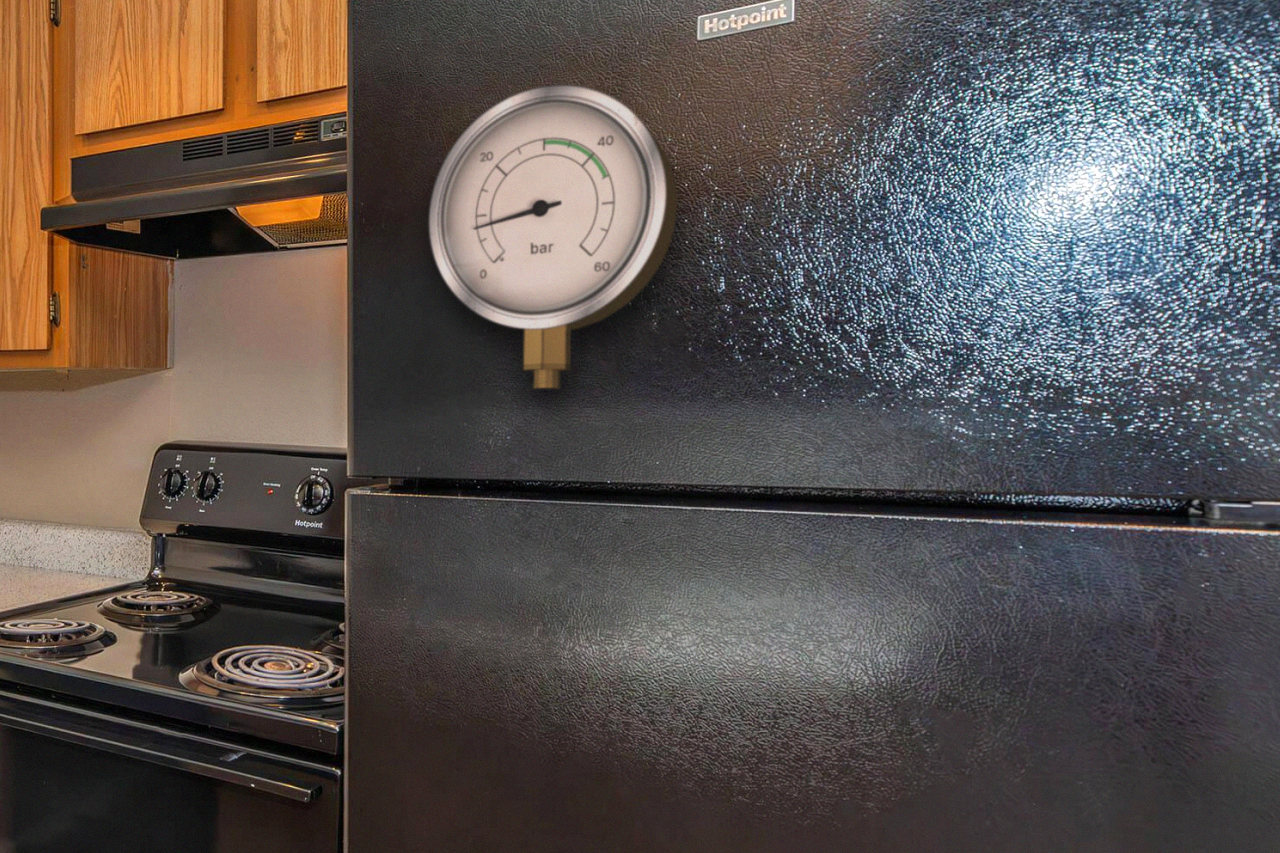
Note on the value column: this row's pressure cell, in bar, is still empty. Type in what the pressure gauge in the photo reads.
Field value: 7.5 bar
